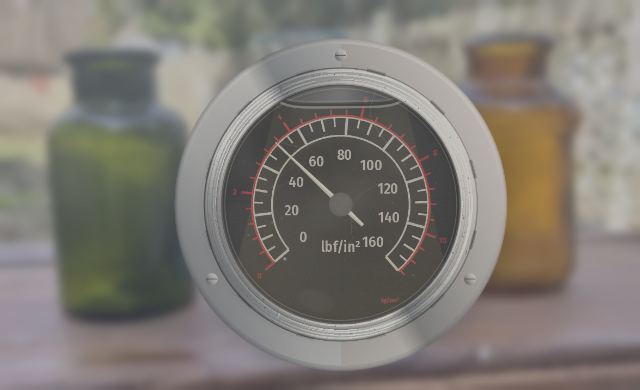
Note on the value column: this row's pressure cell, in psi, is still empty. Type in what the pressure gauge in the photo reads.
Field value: 50 psi
